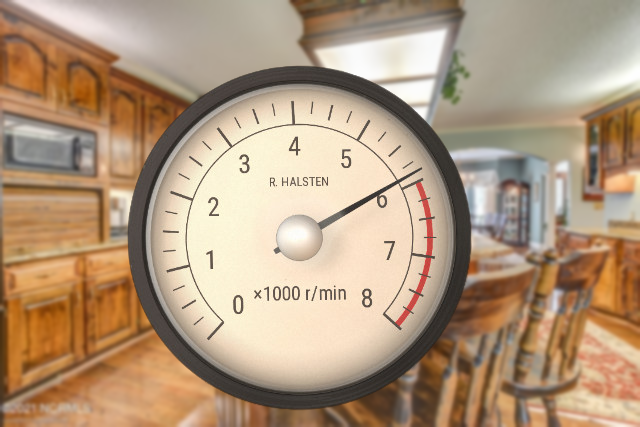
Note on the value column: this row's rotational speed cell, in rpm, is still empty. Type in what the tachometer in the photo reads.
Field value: 5875 rpm
